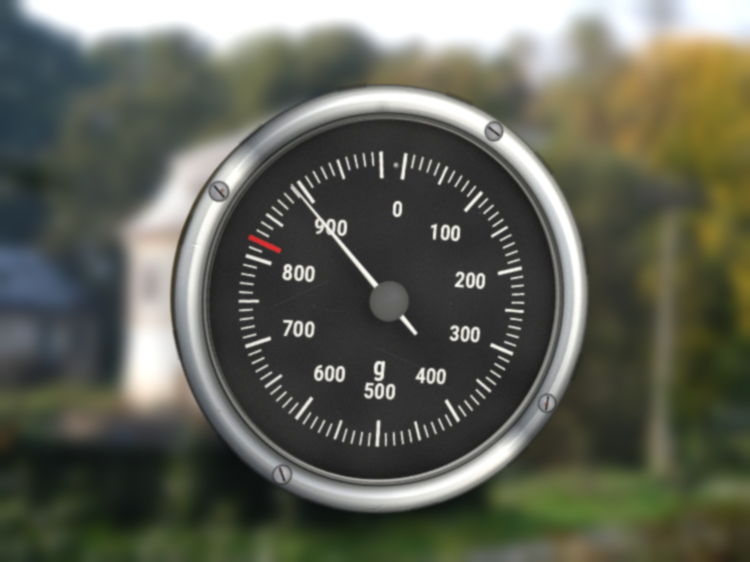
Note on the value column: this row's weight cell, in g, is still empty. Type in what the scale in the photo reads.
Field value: 890 g
